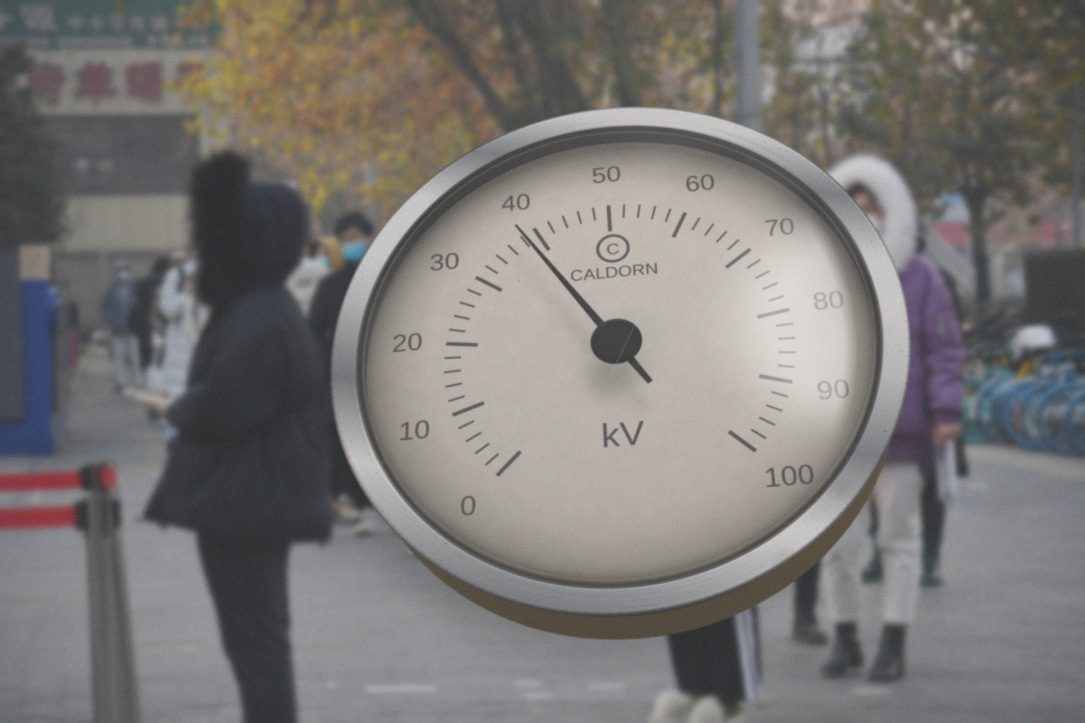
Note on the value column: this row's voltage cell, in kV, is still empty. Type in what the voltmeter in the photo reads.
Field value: 38 kV
